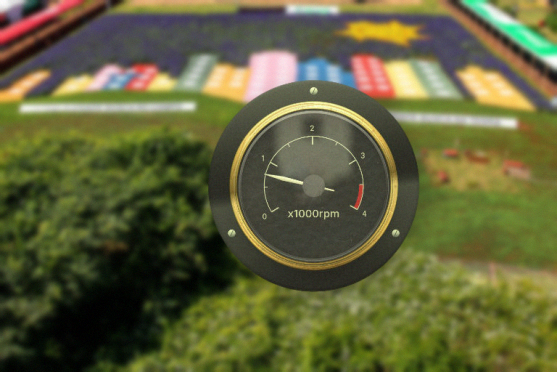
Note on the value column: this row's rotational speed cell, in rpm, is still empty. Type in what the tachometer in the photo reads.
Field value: 750 rpm
